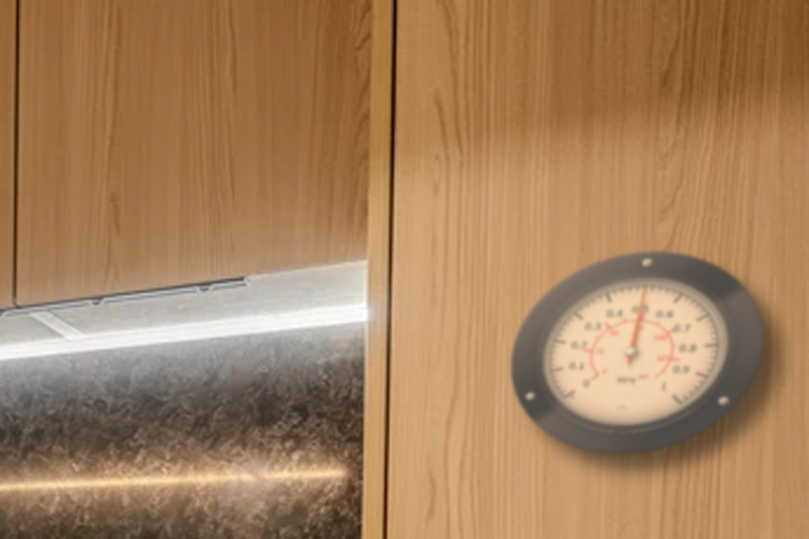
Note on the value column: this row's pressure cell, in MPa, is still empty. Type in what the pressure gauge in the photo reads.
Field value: 0.5 MPa
